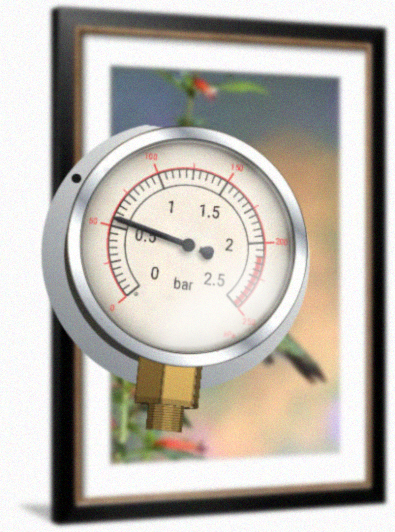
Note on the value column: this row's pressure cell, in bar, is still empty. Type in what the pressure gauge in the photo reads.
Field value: 0.55 bar
